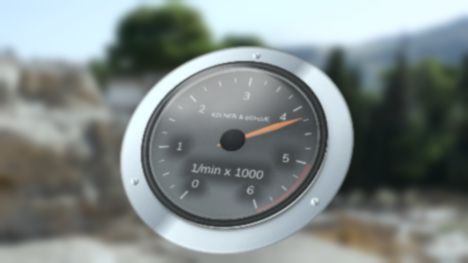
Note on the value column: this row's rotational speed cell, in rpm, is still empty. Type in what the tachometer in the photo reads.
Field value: 4250 rpm
